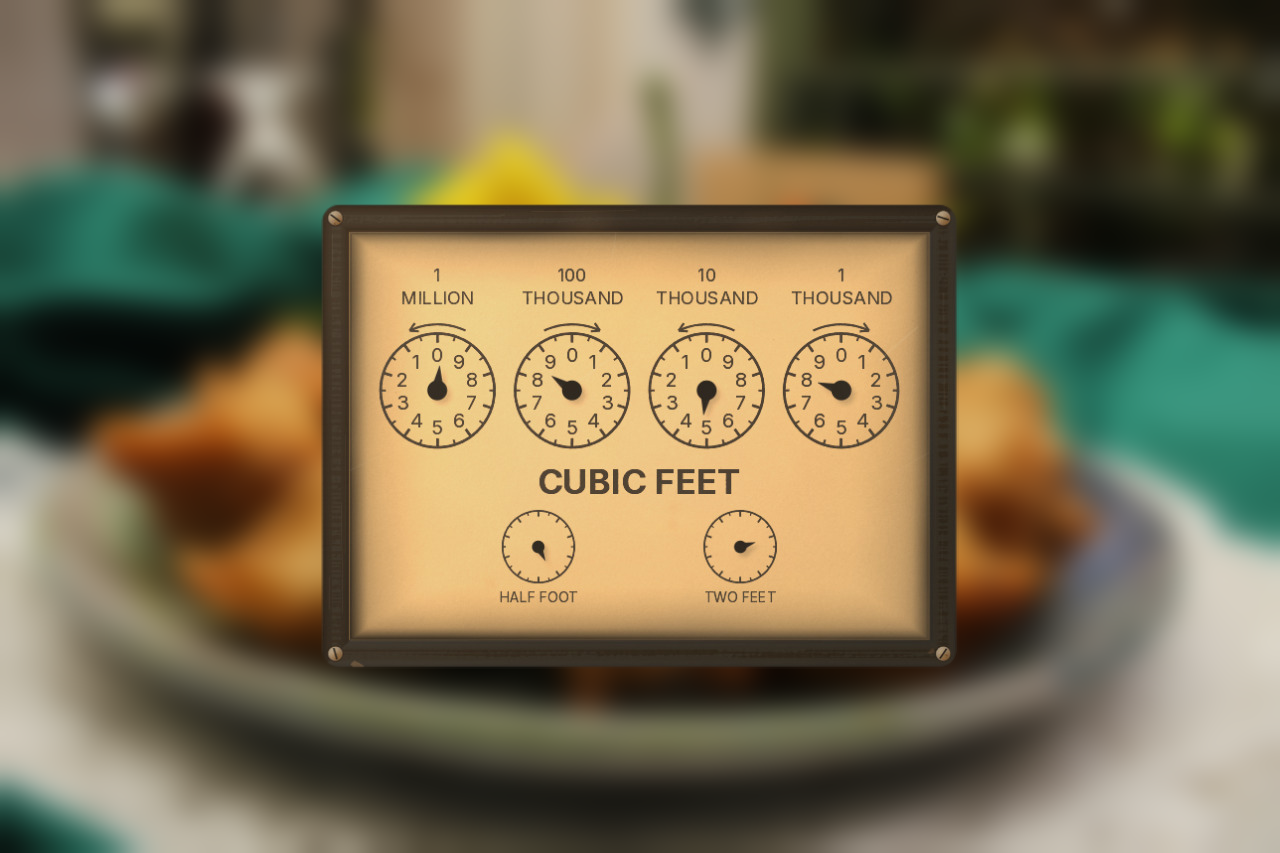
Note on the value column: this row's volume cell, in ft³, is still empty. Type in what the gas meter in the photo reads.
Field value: 984800 ft³
